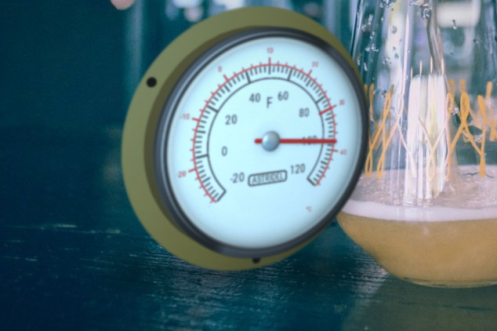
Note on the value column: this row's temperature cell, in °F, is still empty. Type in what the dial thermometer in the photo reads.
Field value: 100 °F
